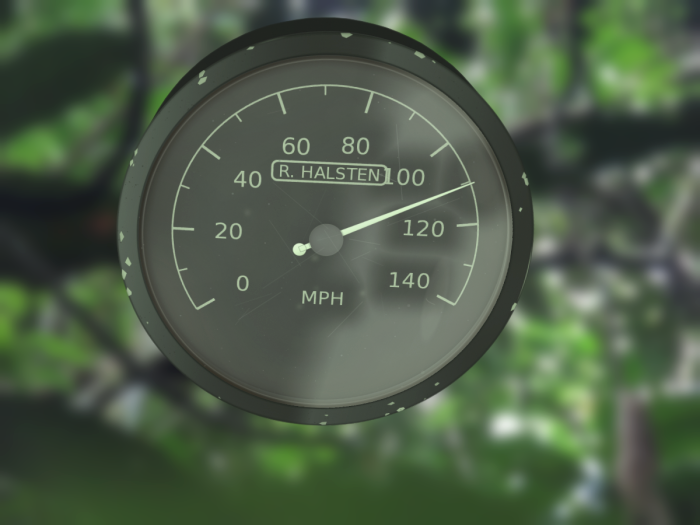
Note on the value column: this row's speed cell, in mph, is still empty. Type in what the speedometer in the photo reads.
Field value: 110 mph
